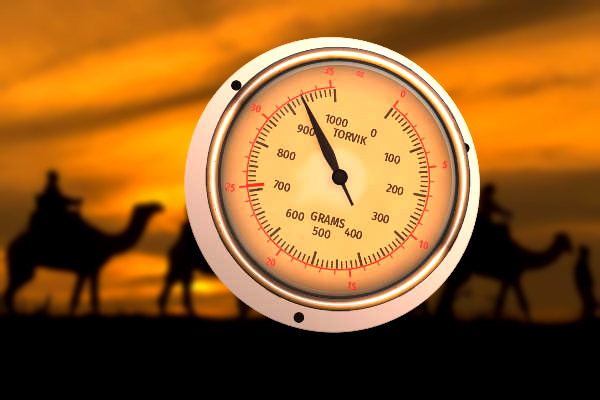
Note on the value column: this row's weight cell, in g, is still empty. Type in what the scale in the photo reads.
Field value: 930 g
